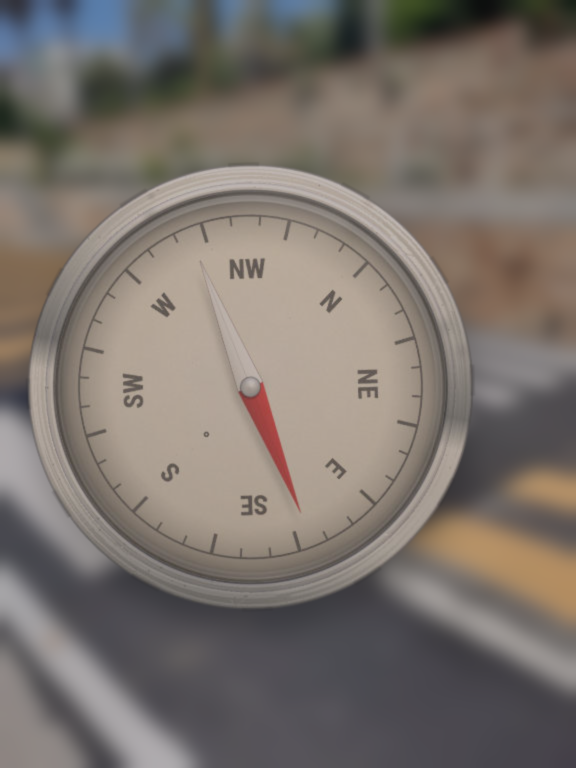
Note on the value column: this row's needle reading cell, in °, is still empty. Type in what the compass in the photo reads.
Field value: 115 °
